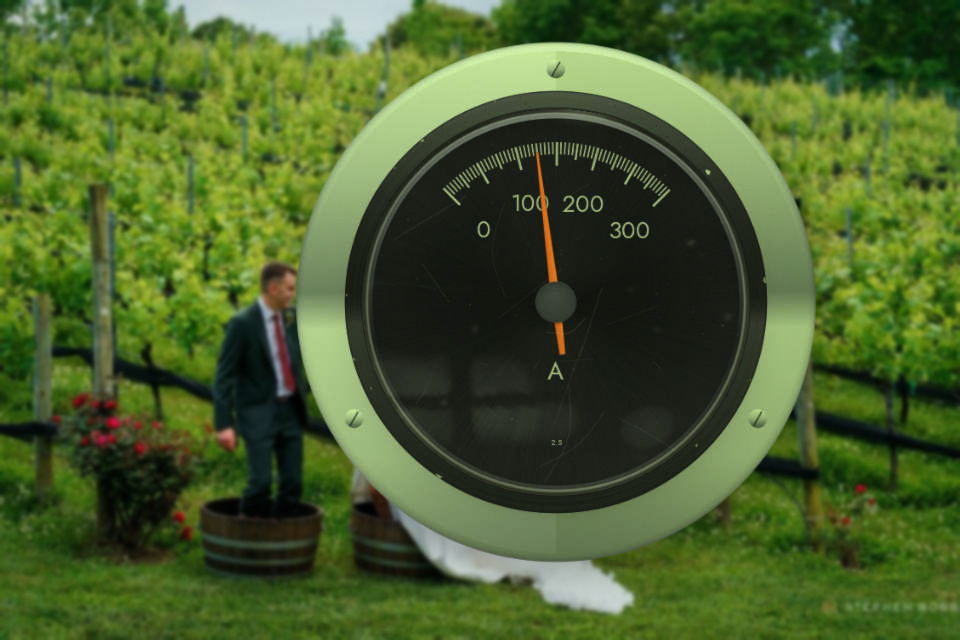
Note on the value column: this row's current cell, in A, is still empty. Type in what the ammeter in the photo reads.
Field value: 125 A
